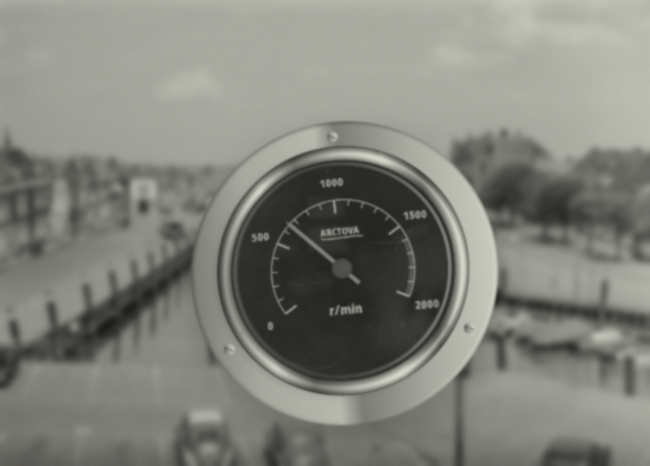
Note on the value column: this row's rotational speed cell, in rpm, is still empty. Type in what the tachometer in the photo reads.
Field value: 650 rpm
